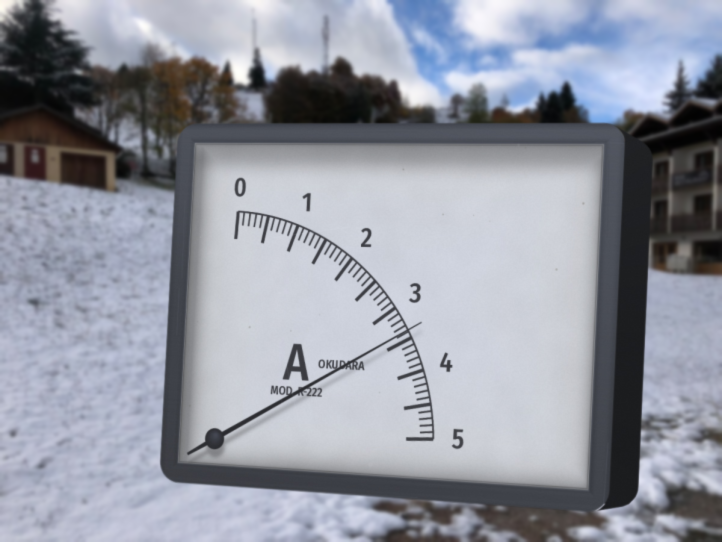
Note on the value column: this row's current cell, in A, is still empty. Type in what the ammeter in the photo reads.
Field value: 3.4 A
